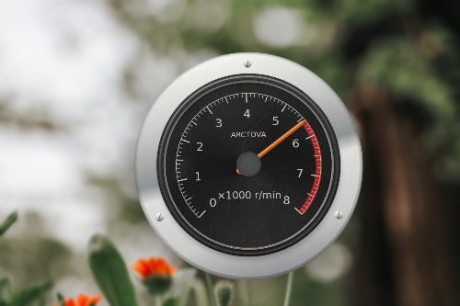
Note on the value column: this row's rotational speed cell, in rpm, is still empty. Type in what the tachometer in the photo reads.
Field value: 5600 rpm
